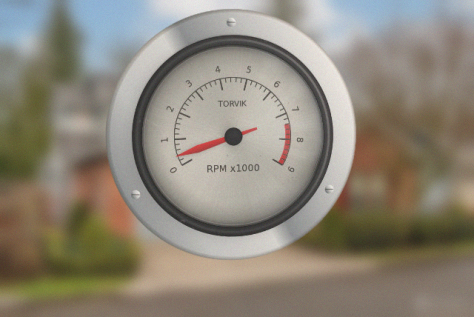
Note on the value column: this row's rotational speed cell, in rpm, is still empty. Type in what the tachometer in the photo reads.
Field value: 400 rpm
